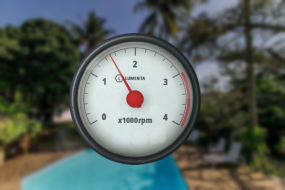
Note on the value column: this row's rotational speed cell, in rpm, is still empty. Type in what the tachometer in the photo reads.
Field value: 1500 rpm
